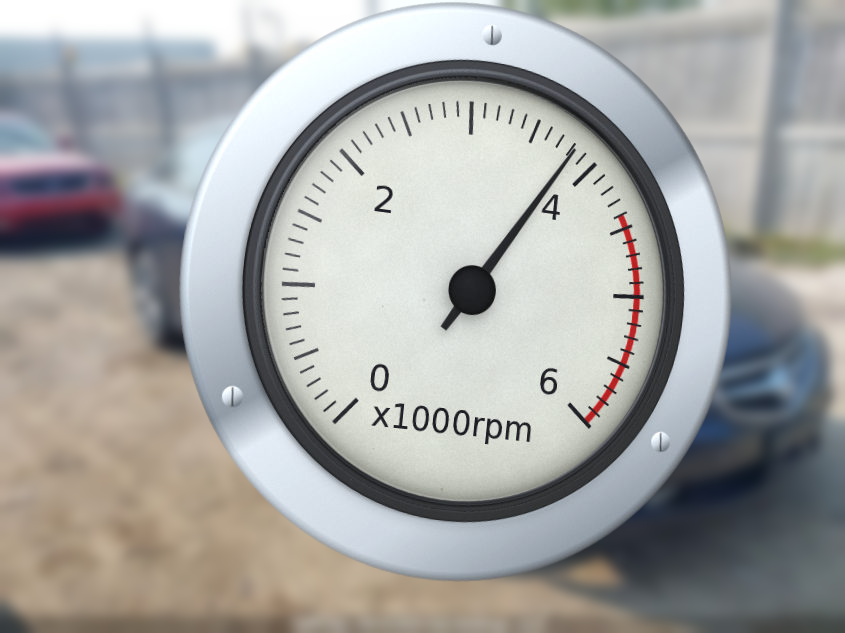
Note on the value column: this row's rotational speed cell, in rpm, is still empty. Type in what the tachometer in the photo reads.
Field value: 3800 rpm
